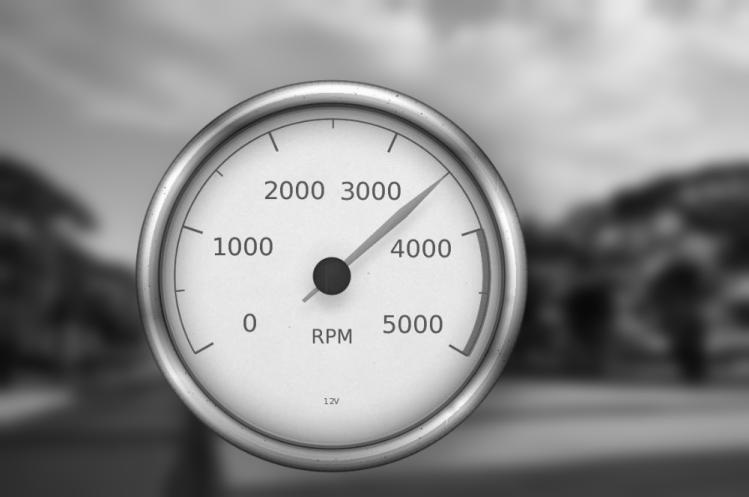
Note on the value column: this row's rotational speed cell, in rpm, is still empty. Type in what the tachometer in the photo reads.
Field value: 3500 rpm
